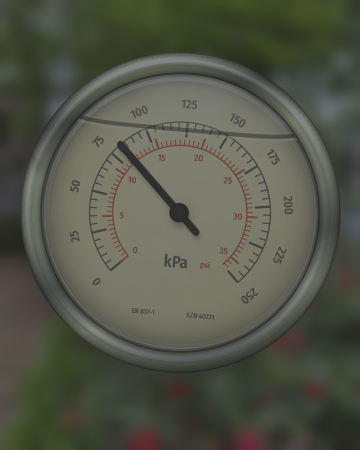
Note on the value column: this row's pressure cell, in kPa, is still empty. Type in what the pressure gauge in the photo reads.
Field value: 82.5 kPa
